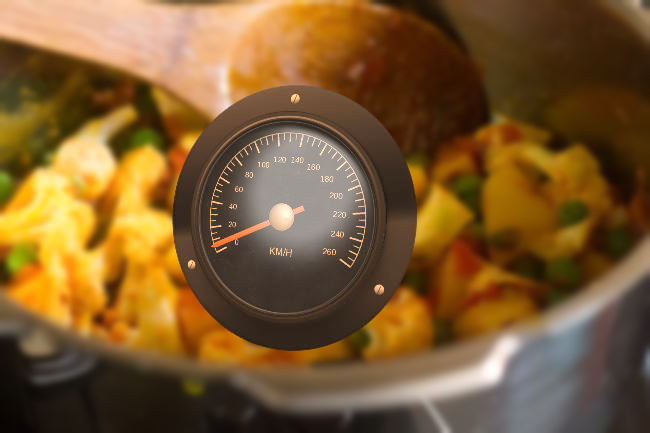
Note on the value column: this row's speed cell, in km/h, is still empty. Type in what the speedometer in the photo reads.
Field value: 5 km/h
